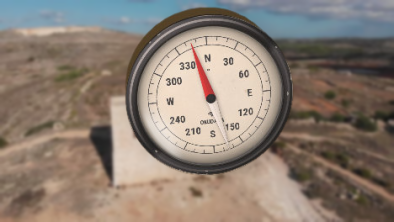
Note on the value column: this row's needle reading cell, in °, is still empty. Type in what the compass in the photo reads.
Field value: 345 °
